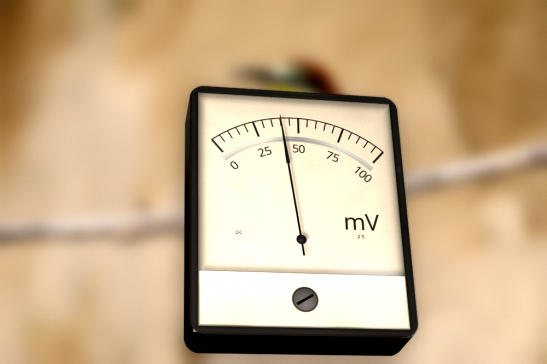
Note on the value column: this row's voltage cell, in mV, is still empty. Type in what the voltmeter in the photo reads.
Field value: 40 mV
